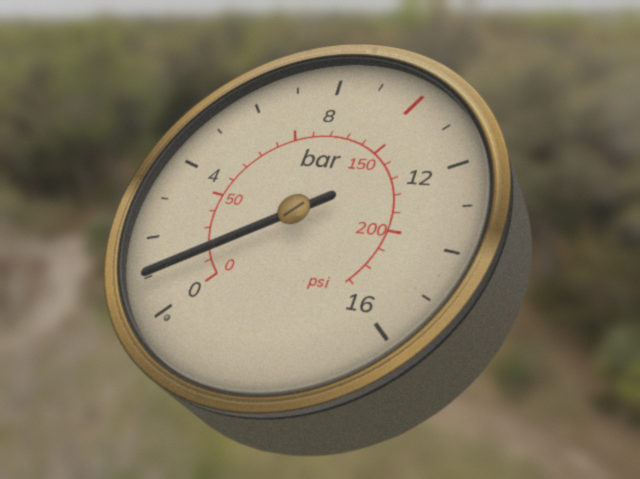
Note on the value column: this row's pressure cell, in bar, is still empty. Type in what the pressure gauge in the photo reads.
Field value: 1 bar
